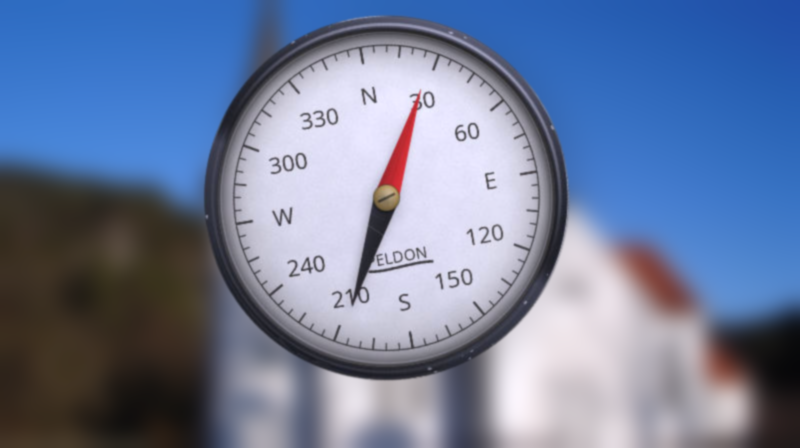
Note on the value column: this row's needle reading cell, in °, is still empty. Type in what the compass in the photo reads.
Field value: 27.5 °
